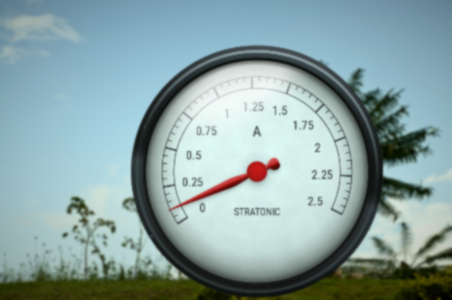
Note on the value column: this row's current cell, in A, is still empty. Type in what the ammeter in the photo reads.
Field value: 0.1 A
